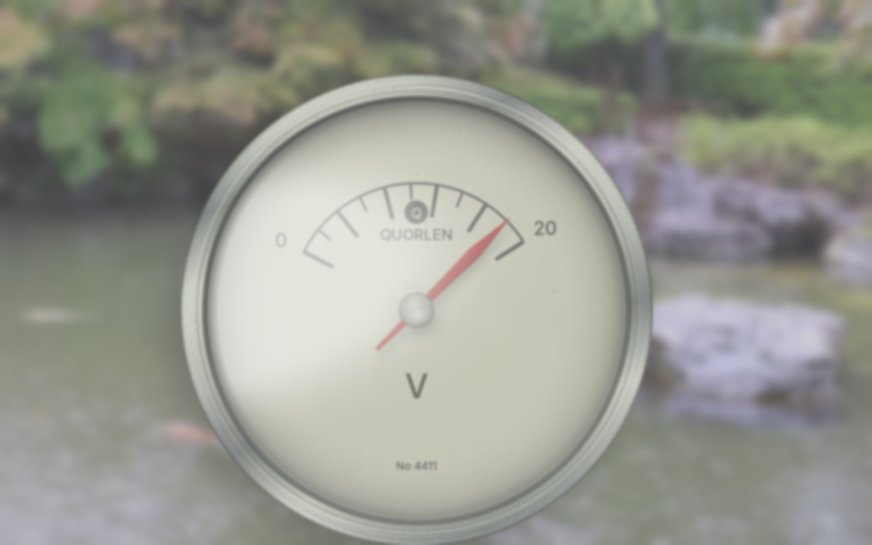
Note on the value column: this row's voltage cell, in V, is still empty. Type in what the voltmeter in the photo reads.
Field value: 18 V
